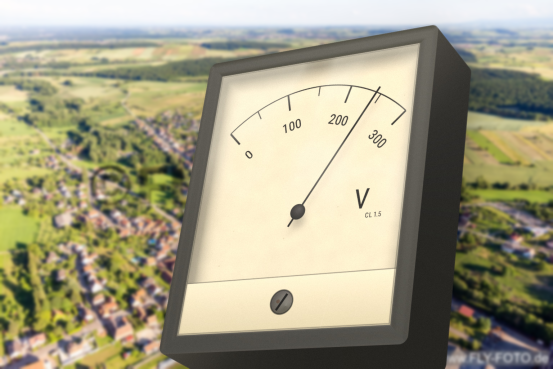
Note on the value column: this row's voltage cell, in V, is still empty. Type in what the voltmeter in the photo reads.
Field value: 250 V
